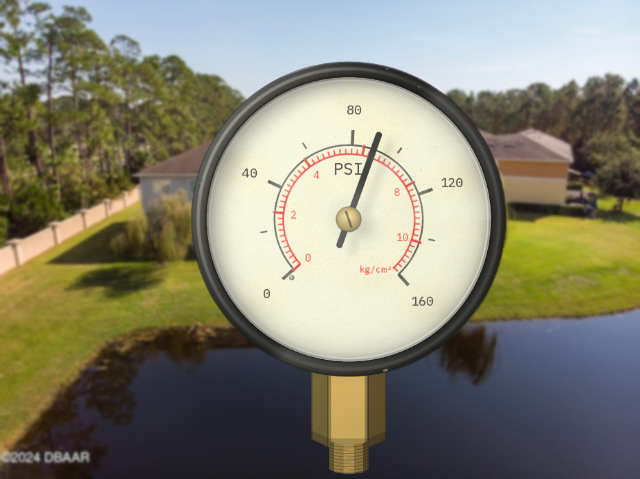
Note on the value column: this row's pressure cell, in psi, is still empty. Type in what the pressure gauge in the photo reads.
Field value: 90 psi
